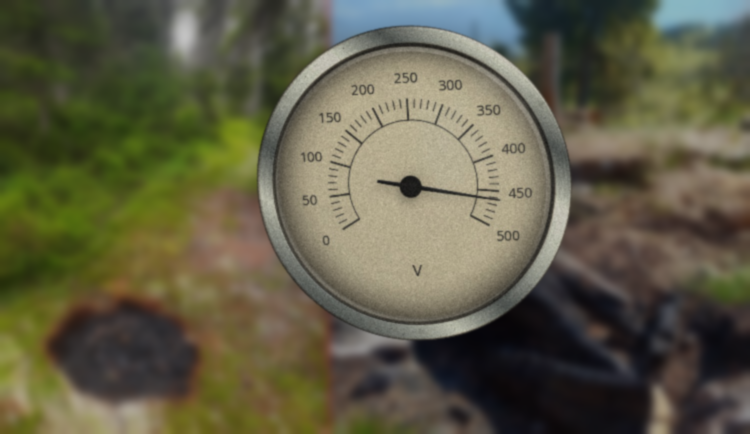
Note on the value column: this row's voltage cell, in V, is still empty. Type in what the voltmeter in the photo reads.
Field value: 460 V
